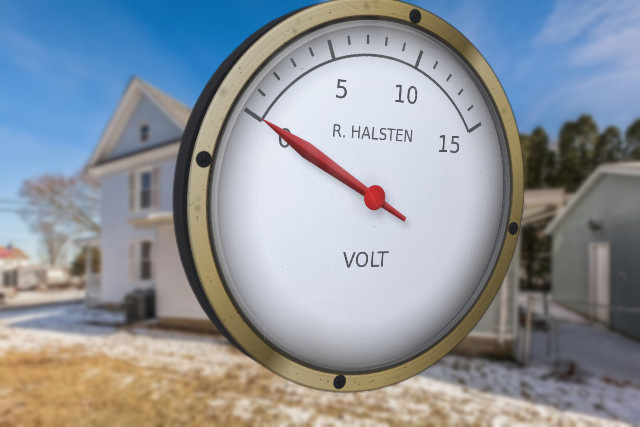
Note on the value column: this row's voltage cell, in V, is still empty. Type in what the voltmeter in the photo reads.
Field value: 0 V
